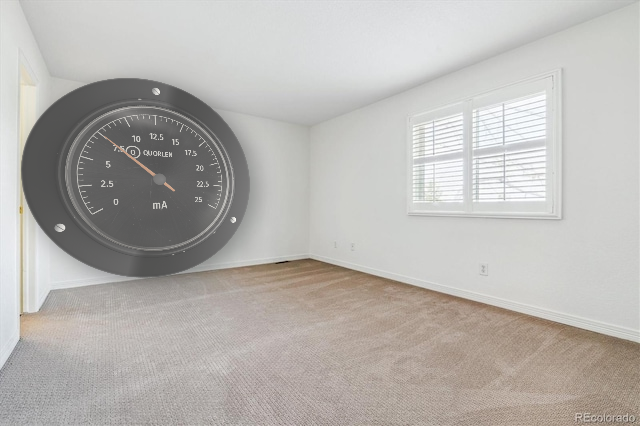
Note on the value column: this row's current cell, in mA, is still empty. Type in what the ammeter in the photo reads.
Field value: 7.5 mA
